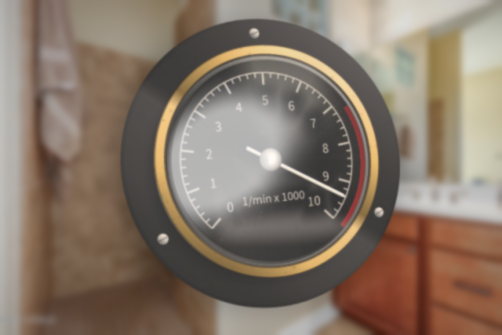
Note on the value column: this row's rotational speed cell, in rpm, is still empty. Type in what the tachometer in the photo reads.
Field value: 9400 rpm
